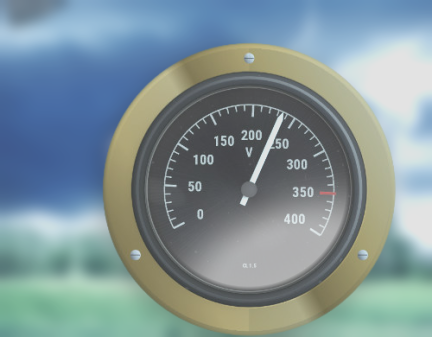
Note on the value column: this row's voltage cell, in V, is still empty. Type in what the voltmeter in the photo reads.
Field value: 235 V
